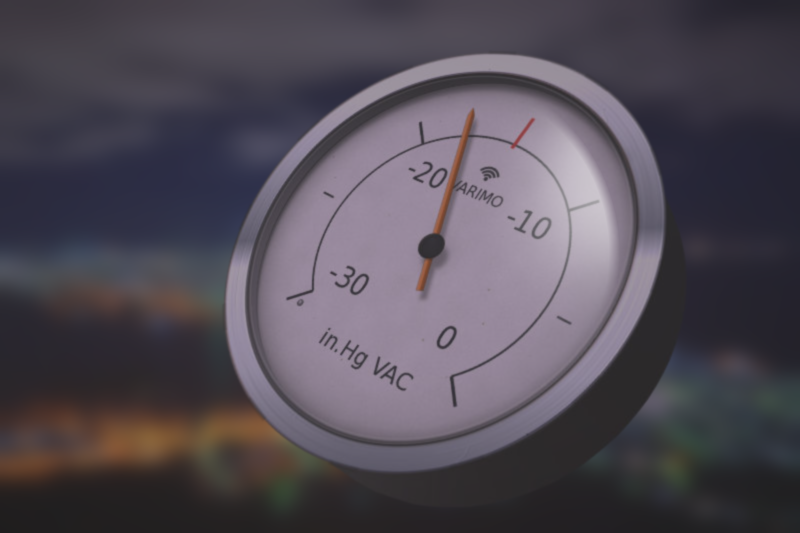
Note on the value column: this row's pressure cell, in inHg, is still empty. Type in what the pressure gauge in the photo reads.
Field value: -17.5 inHg
